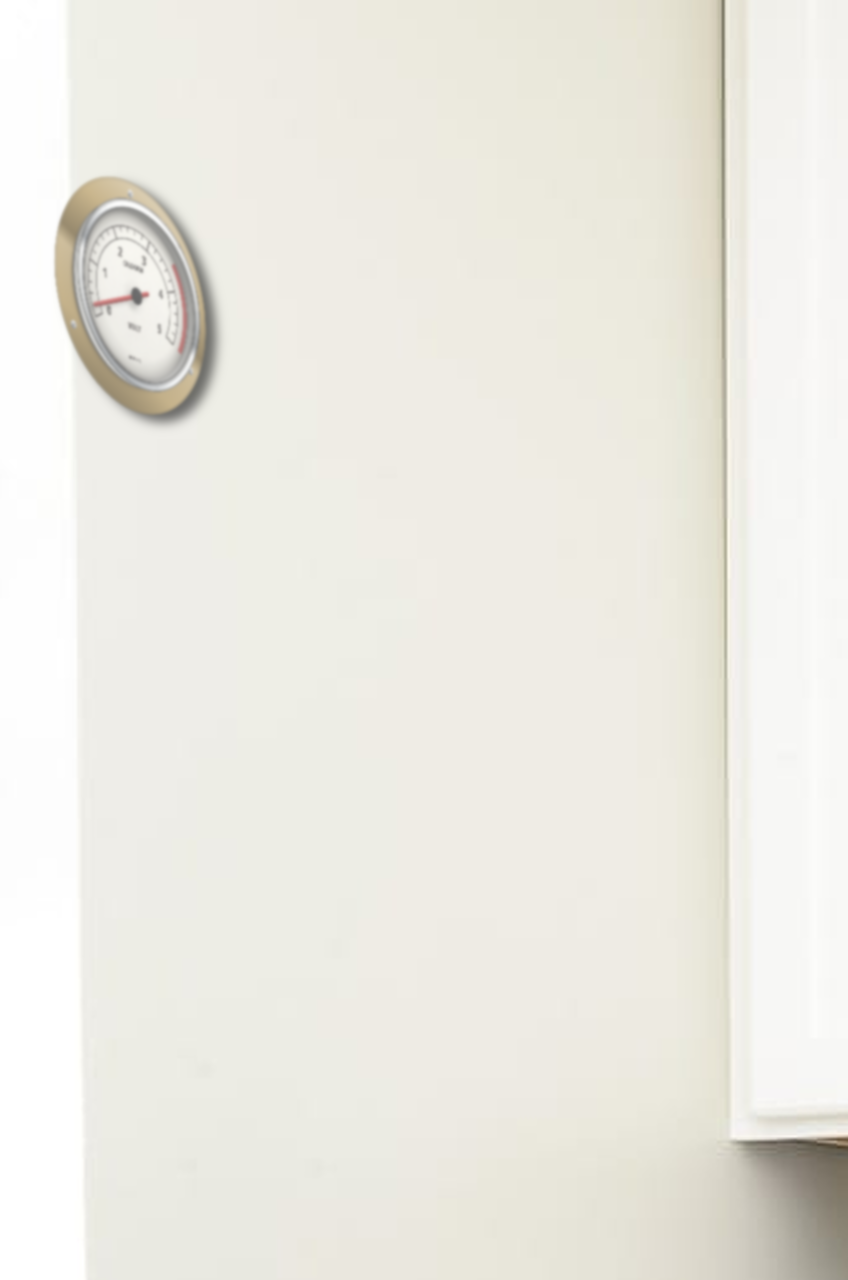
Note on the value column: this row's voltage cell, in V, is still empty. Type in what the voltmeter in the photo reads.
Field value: 0.2 V
